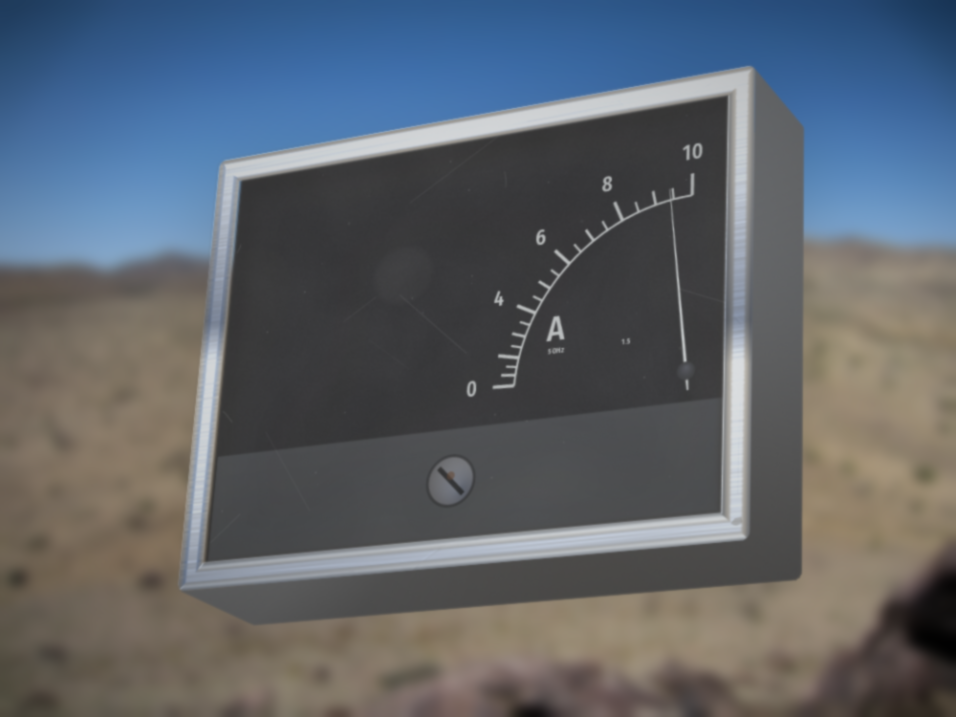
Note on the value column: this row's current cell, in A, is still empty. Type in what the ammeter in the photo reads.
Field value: 9.5 A
